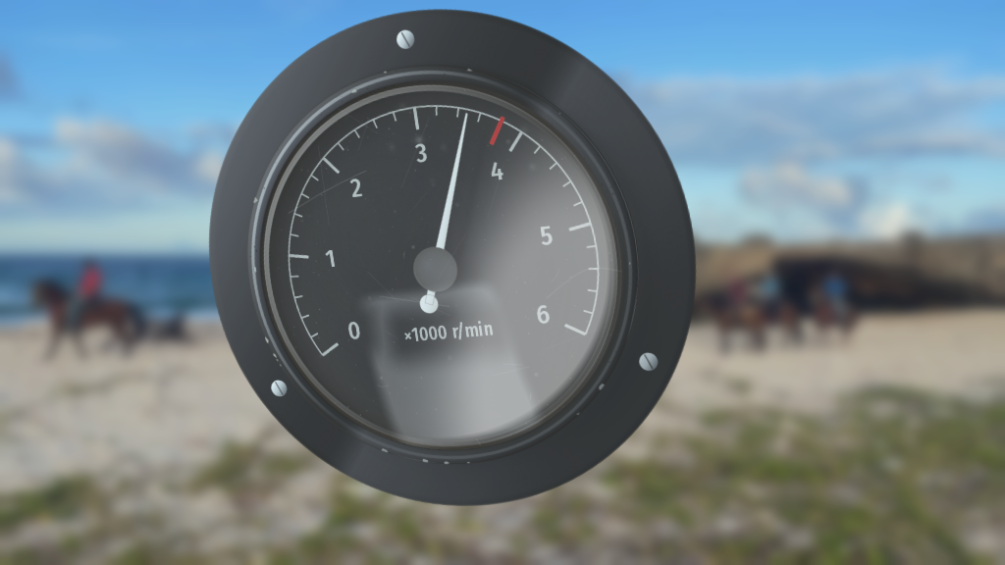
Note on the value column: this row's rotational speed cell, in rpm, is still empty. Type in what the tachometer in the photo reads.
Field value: 3500 rpm
